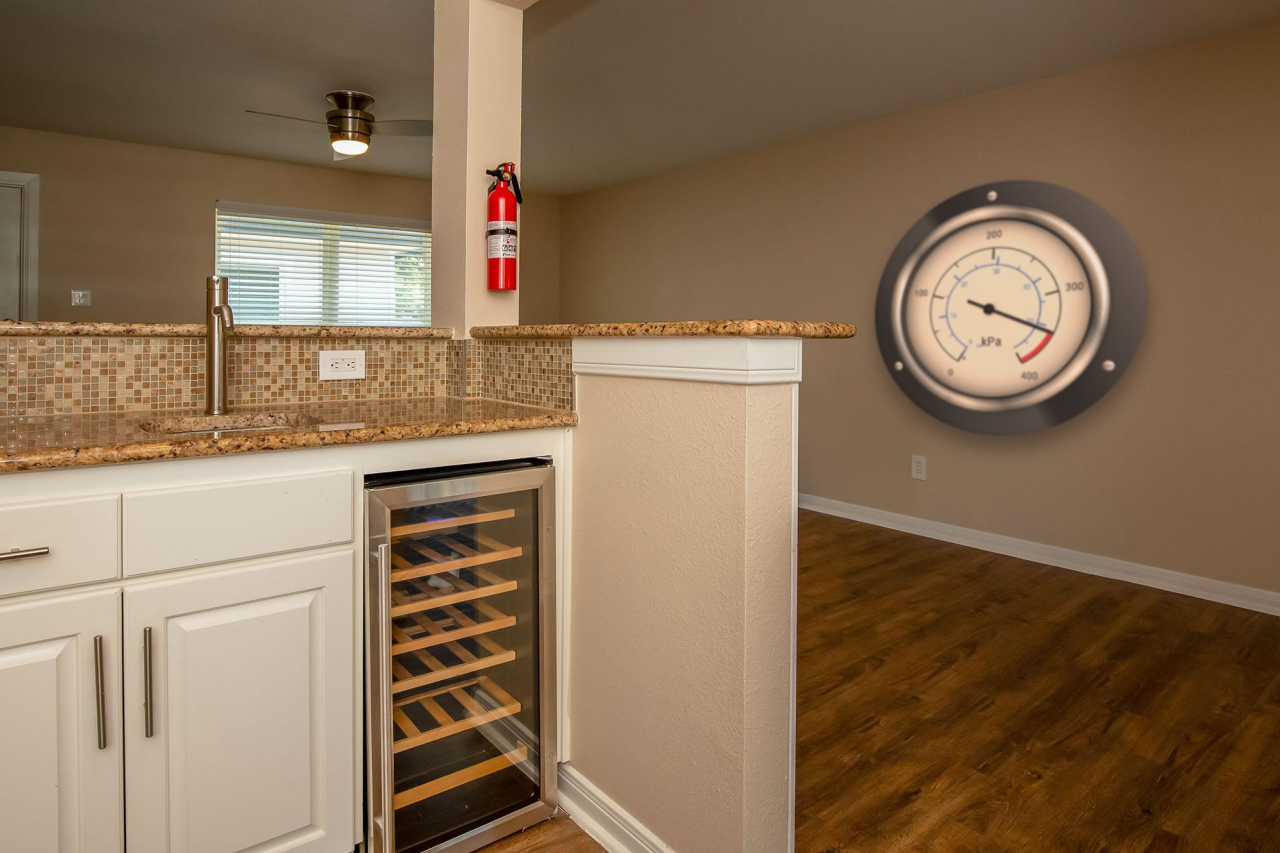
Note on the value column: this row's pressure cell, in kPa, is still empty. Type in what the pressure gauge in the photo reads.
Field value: 350 kPa
